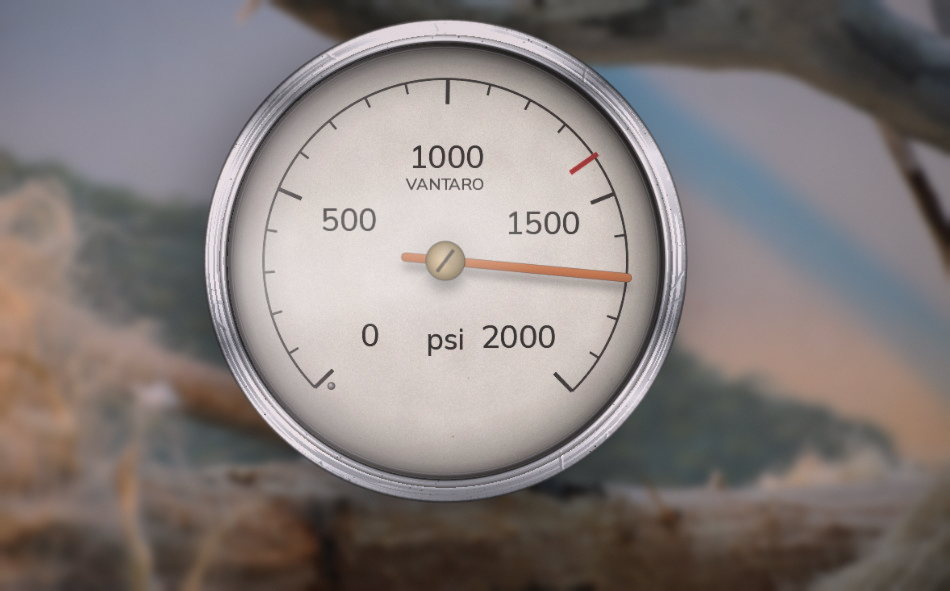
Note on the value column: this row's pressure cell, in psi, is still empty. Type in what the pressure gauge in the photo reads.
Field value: 1700 psi
